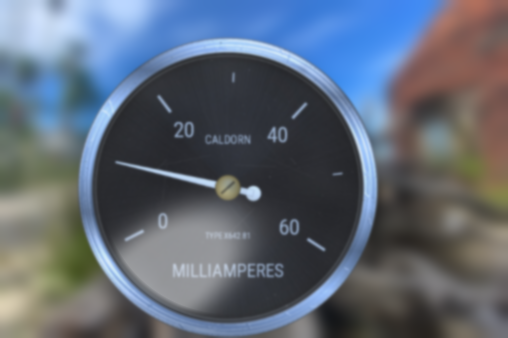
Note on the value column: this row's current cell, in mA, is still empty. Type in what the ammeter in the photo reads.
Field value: 10 mA
